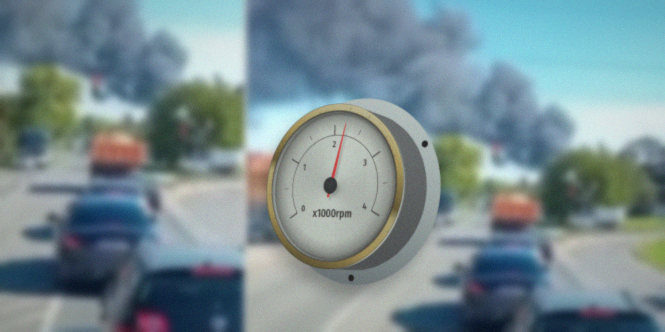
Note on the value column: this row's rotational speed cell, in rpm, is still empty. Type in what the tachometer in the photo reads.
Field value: 2250 rpm
